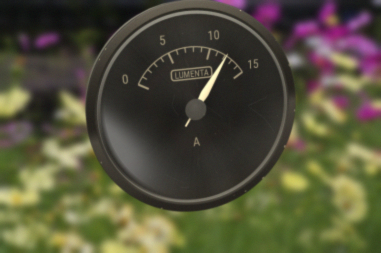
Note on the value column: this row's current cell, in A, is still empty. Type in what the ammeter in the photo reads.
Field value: 12 A
